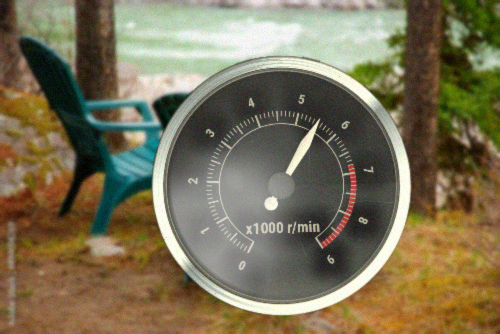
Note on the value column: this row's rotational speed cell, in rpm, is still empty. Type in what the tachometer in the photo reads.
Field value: 5500 rpm
